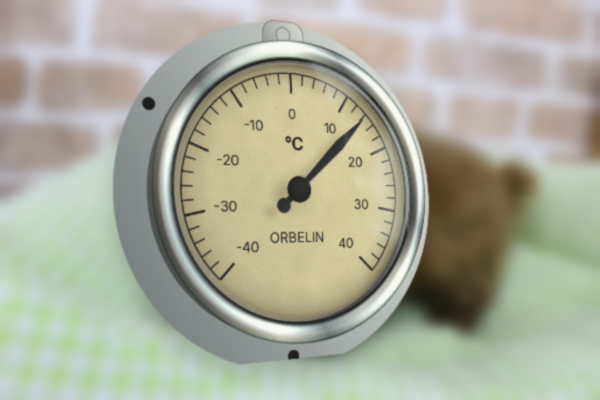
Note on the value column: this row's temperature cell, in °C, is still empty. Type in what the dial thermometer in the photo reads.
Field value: 14 °C
